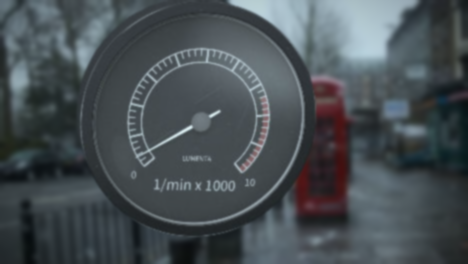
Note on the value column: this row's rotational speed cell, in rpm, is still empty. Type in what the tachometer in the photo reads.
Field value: 400 rpm
